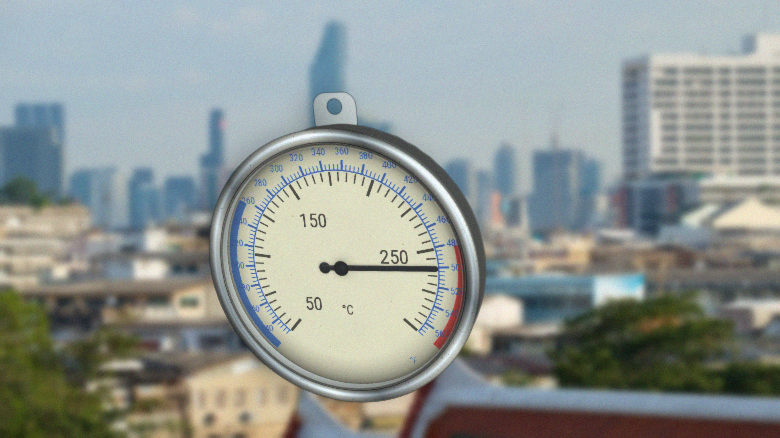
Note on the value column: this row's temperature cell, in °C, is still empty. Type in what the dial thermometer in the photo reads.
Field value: 260 °C
